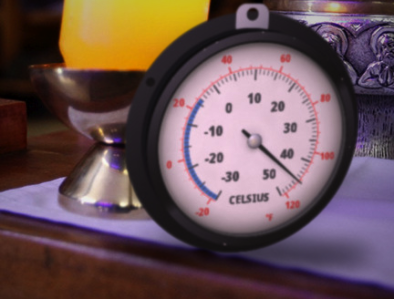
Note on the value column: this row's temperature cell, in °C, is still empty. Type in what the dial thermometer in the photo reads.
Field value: 45 °C
